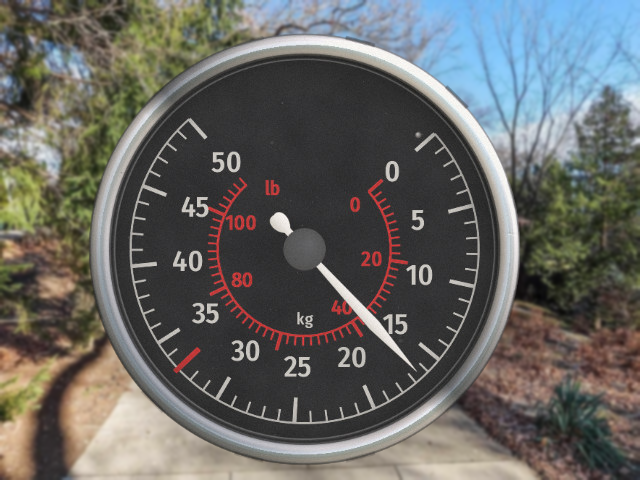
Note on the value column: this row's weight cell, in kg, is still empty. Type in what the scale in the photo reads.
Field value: 16.5 kg
